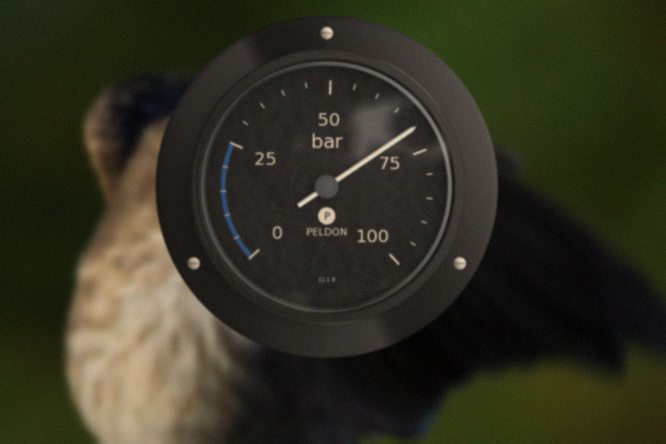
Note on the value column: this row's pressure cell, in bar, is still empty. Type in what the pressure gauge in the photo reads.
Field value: 70 bar
